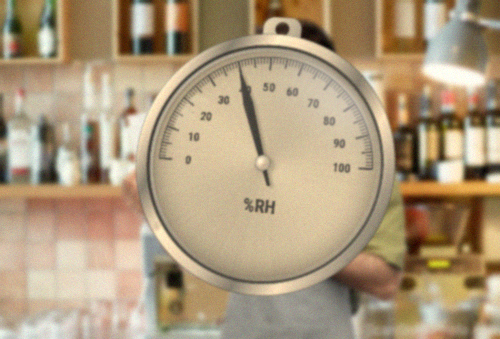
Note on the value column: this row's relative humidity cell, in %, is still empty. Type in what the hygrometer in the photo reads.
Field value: 40 %
